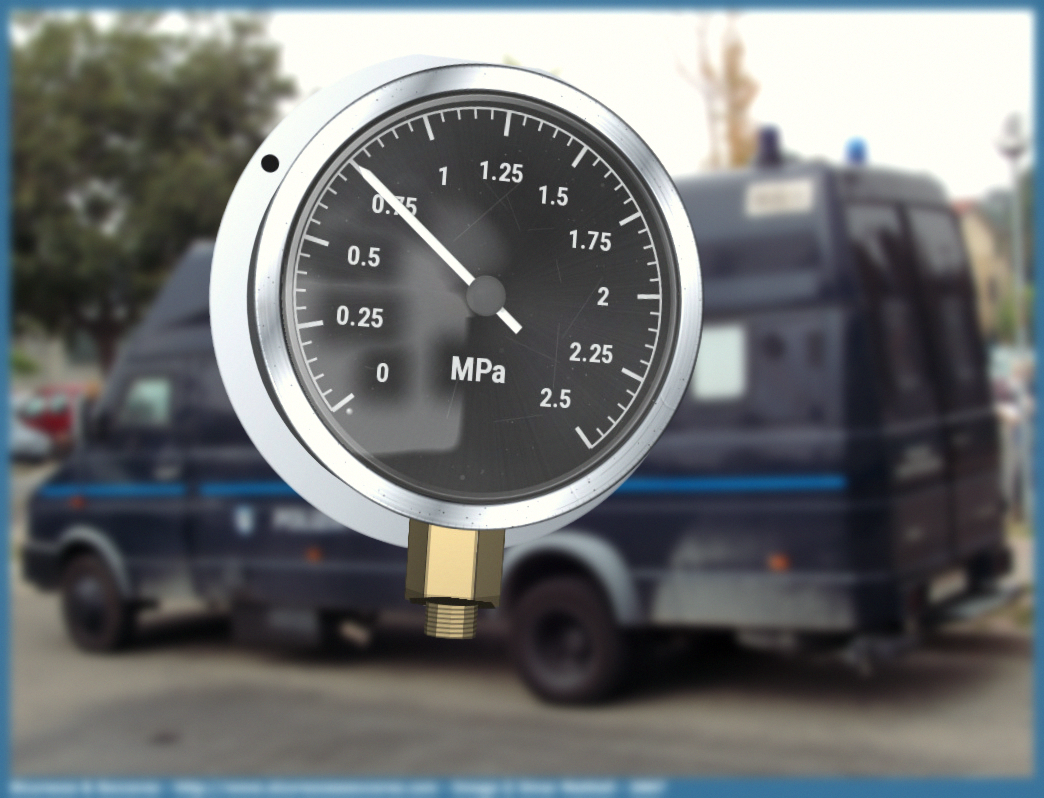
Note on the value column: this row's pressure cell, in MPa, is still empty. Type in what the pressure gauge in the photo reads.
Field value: 0.75 MPa
